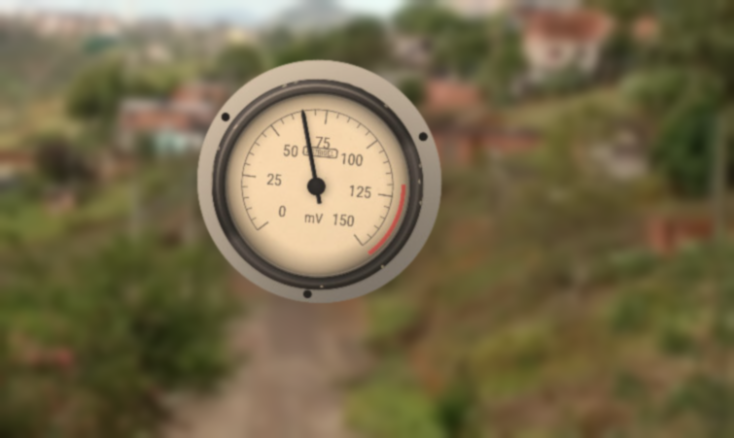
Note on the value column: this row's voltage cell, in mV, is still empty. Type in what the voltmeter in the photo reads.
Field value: 65 mV
